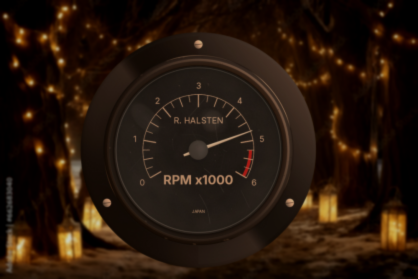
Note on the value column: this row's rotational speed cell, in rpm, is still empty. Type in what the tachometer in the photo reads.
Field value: 4750 rpm
